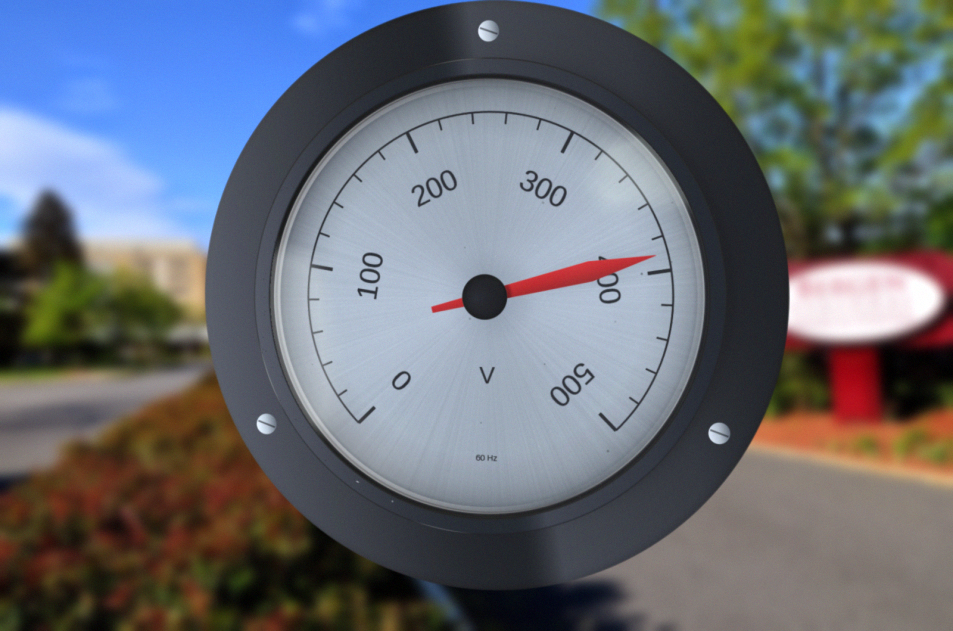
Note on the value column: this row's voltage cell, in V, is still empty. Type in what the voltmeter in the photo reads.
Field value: 390 V
